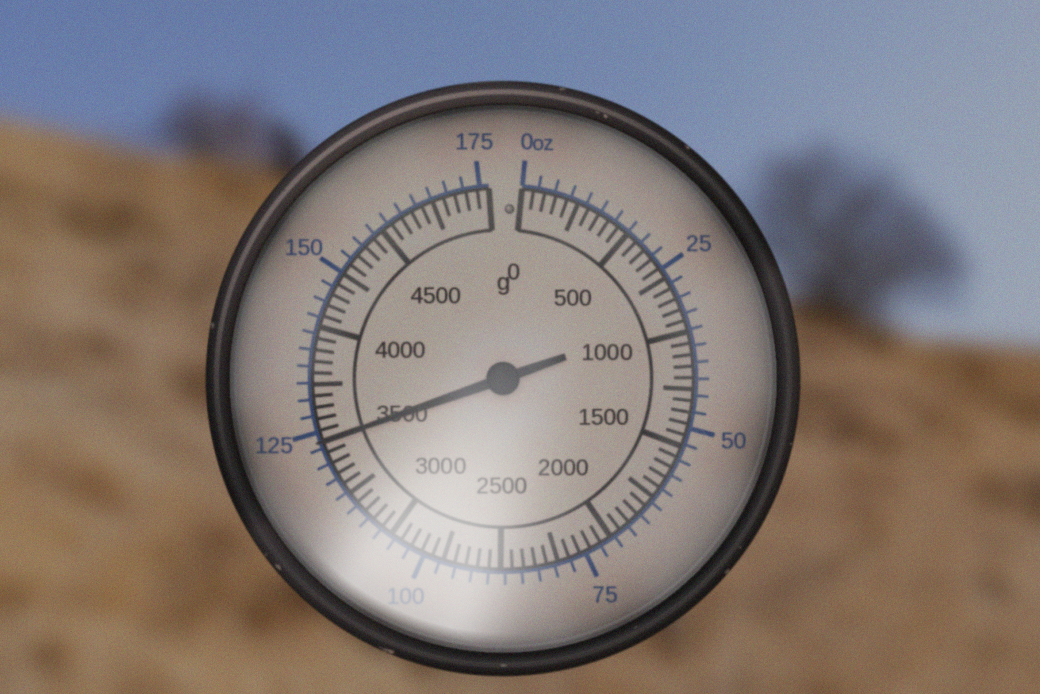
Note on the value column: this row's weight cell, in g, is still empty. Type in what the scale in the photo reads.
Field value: 3500 g
